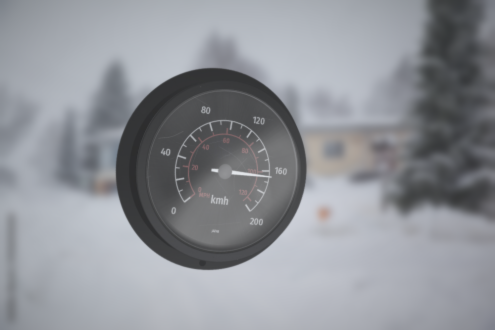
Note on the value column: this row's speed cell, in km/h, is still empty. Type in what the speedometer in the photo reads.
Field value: 165 km/h
